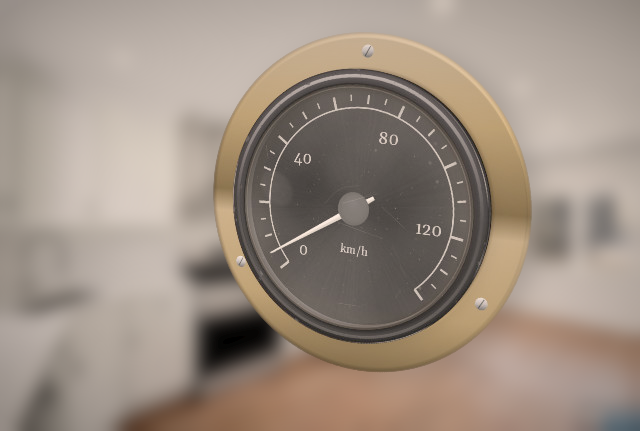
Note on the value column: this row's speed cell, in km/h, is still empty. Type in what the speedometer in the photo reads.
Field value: 5 km/h
